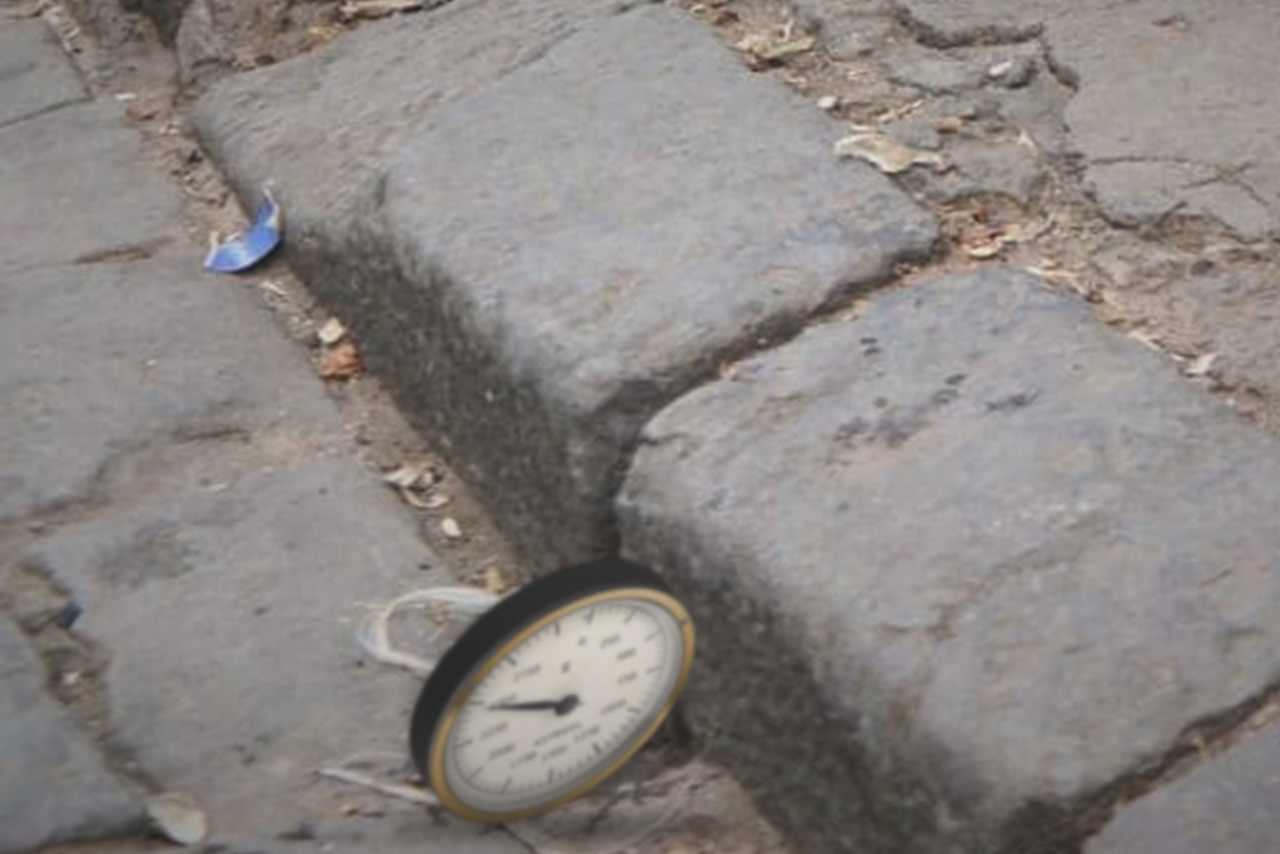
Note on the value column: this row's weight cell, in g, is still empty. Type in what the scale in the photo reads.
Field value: 2500 g
